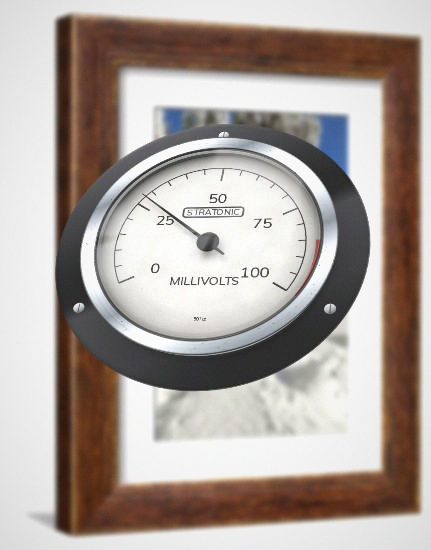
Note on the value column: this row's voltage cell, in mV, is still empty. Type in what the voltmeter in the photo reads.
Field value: 27.5 mV
